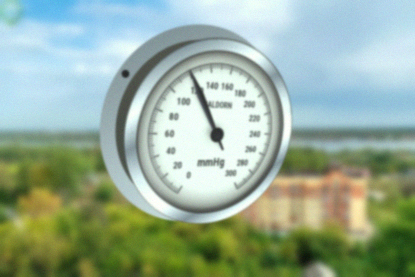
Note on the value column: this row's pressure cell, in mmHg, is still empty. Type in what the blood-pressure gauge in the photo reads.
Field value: 120 mmHg
